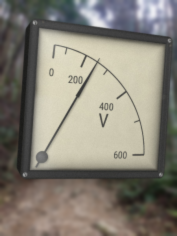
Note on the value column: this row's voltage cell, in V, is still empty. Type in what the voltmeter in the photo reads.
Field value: 250 V
